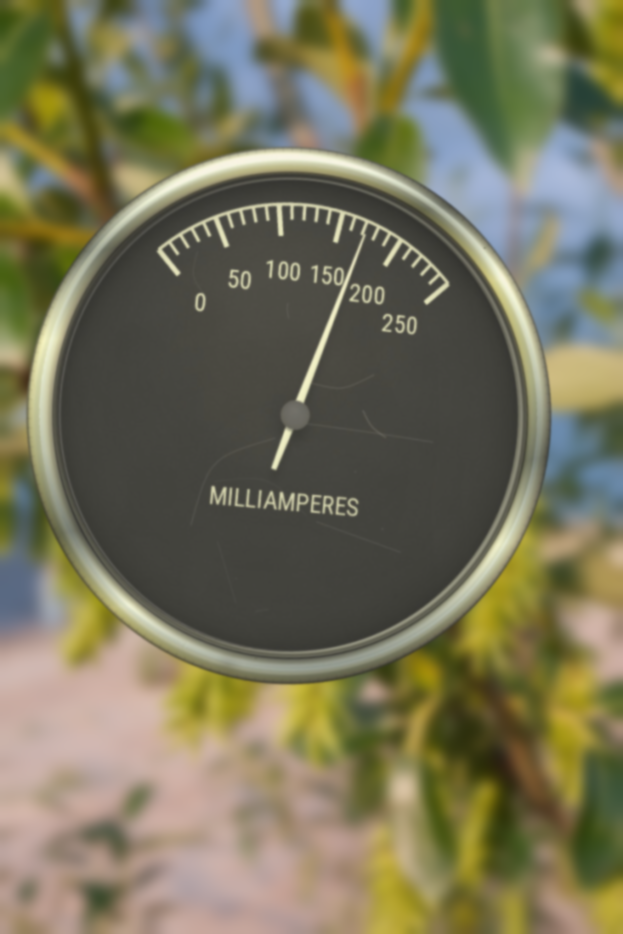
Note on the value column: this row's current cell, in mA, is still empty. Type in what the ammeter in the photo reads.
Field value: 170 mA
